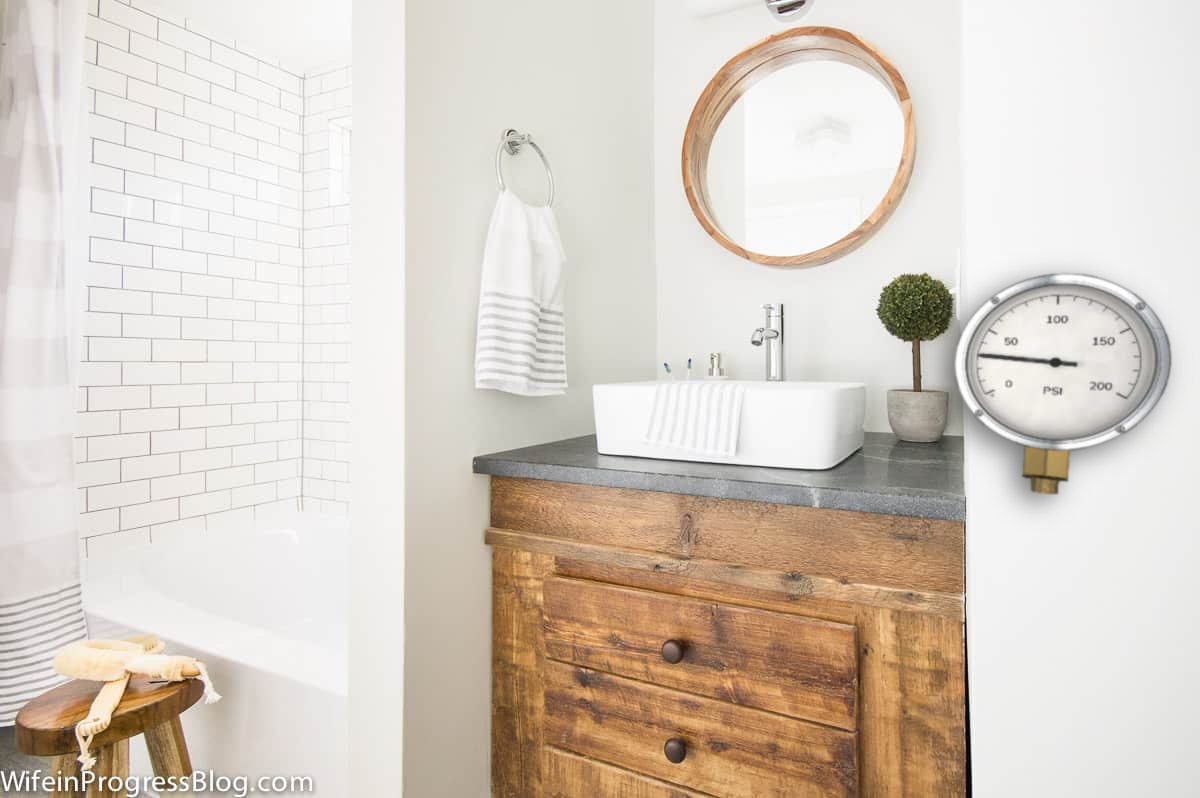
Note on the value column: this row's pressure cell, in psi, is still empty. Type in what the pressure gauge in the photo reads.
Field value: 30 psi
